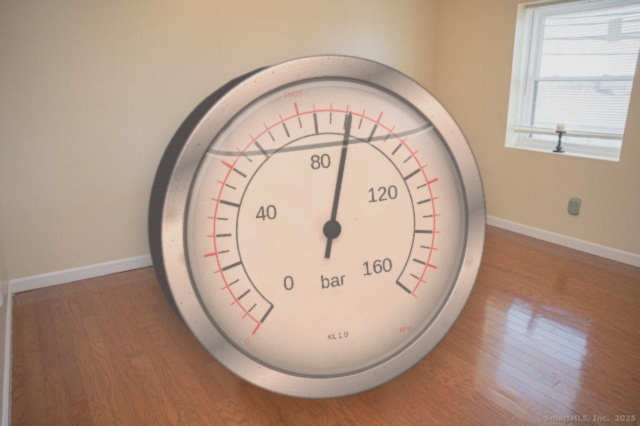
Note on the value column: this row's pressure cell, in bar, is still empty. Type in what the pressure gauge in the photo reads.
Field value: 90 bar
